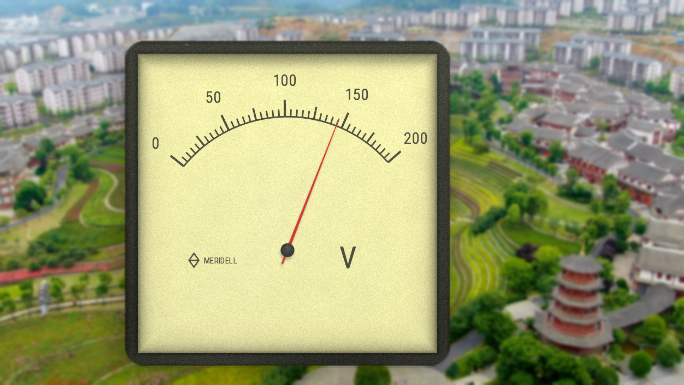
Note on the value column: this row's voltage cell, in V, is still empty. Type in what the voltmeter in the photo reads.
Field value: 145 V
